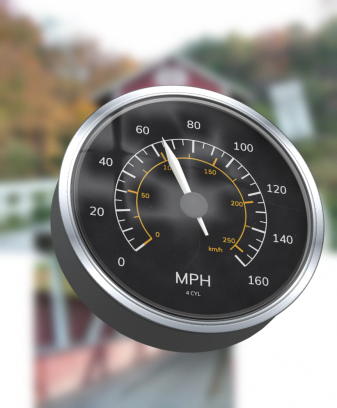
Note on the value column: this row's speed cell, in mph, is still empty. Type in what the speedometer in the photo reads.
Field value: 65 mph
